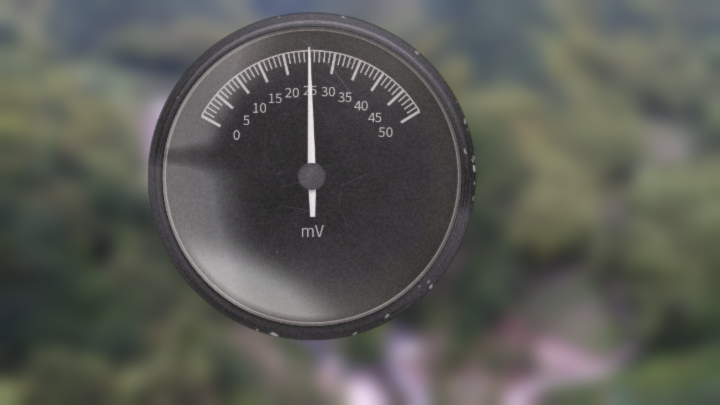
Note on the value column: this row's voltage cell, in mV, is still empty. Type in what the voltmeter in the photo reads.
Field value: 25 mV
